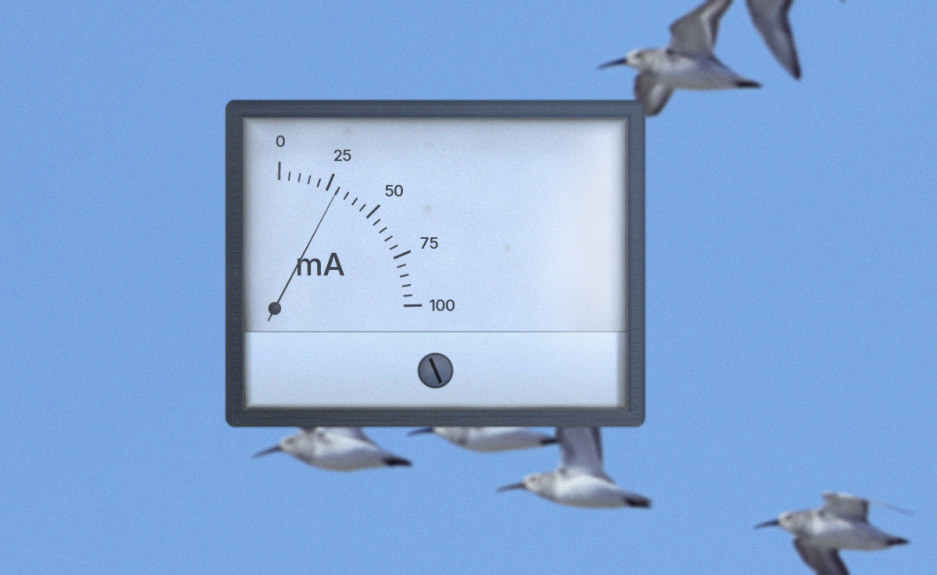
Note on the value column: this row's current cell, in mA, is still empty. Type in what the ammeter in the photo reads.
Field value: 30 mA
